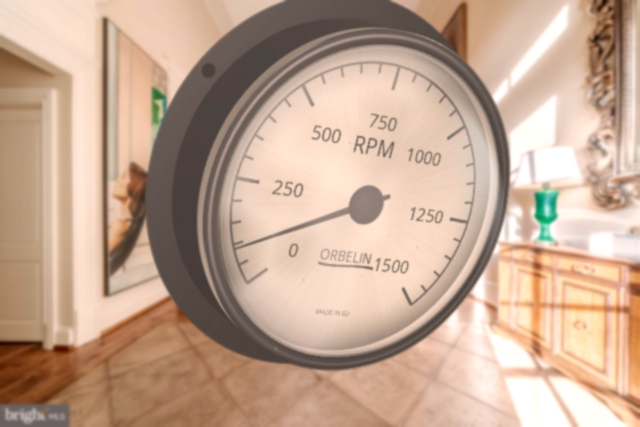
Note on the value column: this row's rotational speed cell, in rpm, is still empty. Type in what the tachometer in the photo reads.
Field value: 100 rpm
